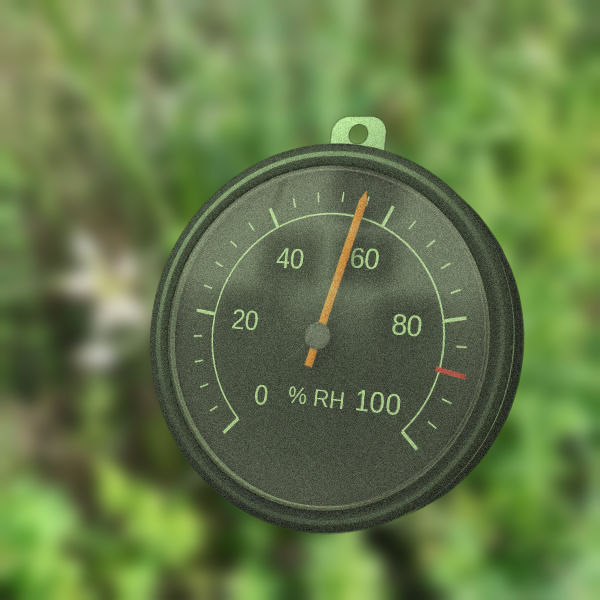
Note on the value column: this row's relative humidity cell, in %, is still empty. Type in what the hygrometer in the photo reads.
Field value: 56 %
